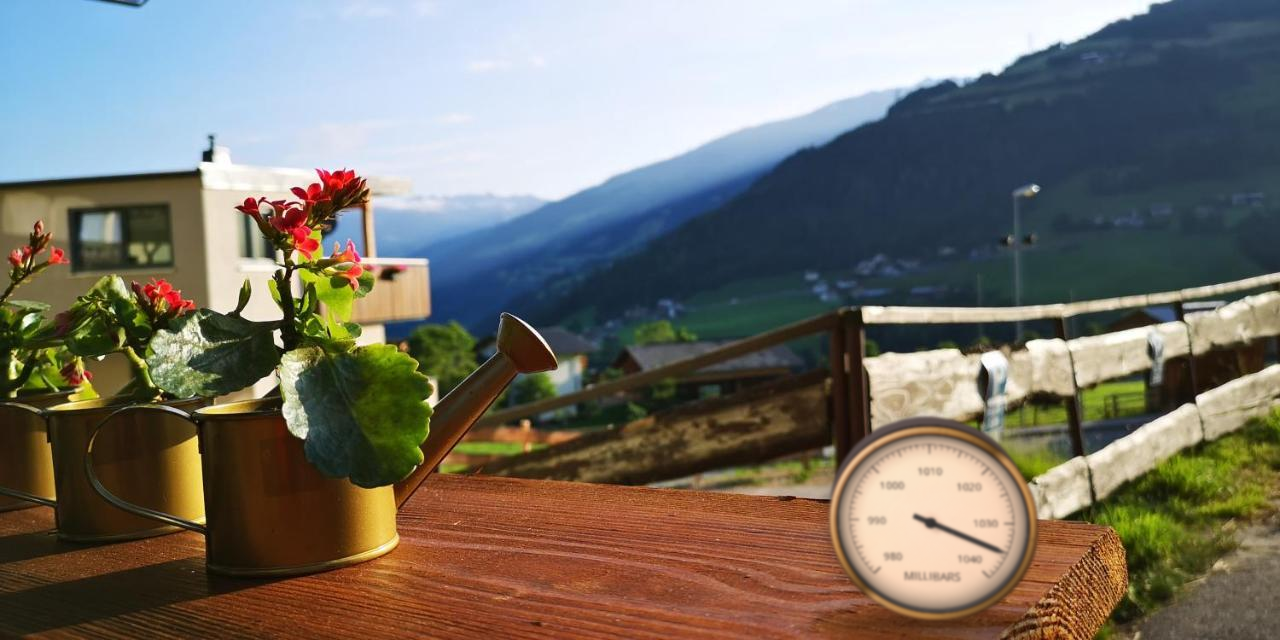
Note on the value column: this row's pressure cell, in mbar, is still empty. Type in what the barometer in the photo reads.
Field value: 1035 mbar
